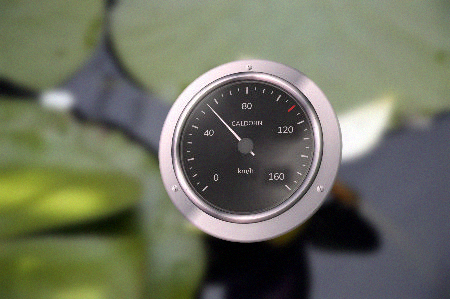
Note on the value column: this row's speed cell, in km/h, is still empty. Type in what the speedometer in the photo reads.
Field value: 55 km/h
